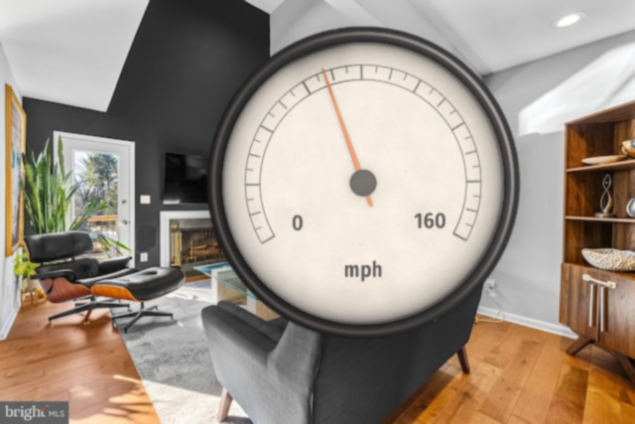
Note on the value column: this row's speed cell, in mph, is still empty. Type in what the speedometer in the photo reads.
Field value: 67.5 mph
